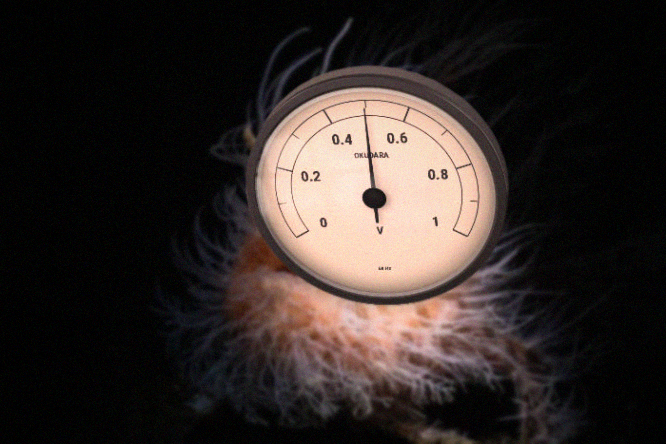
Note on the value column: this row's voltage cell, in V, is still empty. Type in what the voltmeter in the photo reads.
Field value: 0.5 V
